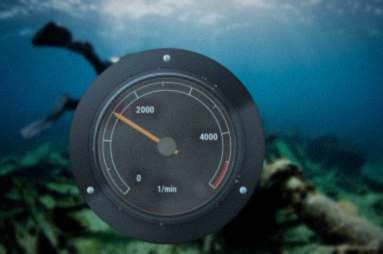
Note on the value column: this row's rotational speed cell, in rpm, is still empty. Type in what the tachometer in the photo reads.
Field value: 1500 rpm
